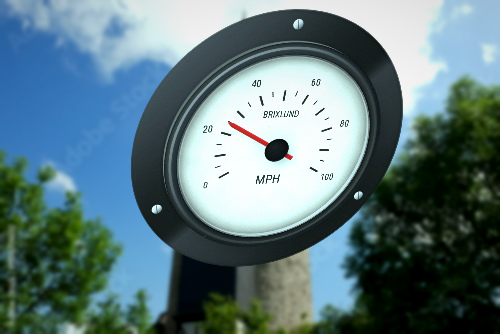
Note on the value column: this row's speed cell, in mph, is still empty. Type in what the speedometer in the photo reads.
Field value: 25 mph
